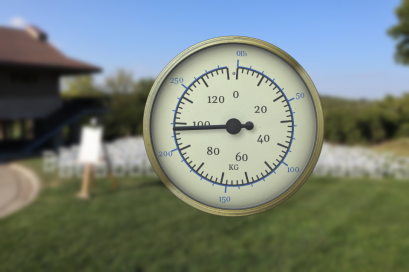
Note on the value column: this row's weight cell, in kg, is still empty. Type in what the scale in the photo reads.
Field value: 98 kg
